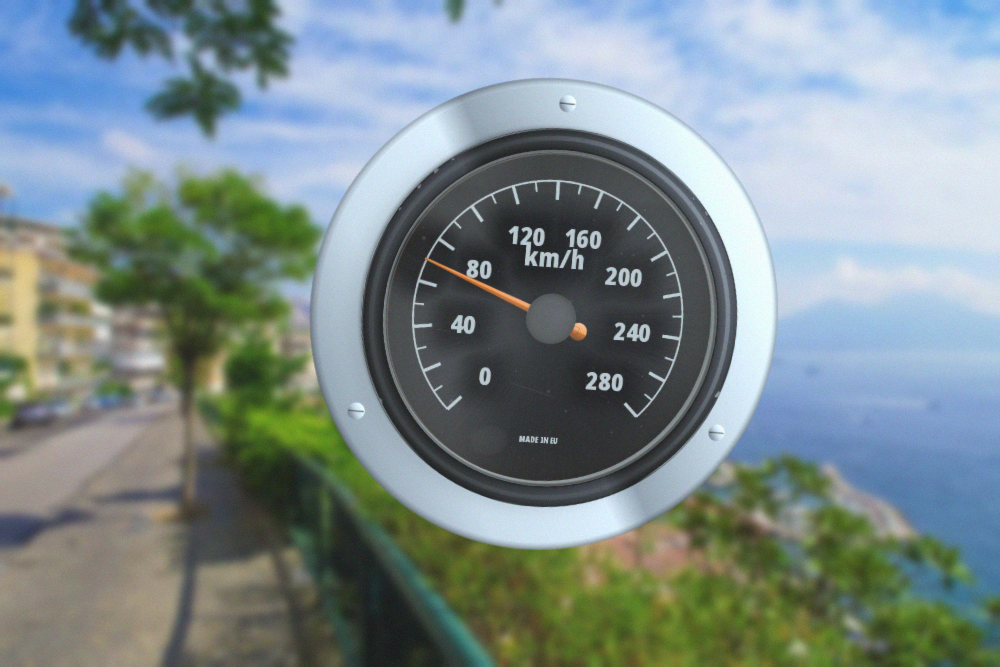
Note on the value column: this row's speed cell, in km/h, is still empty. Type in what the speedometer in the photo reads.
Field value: 70 km/h
